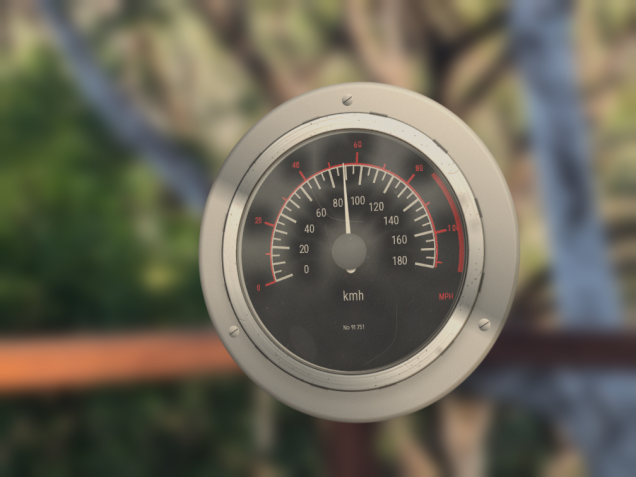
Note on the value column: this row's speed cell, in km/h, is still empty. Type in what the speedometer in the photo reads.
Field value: 90 km/h
